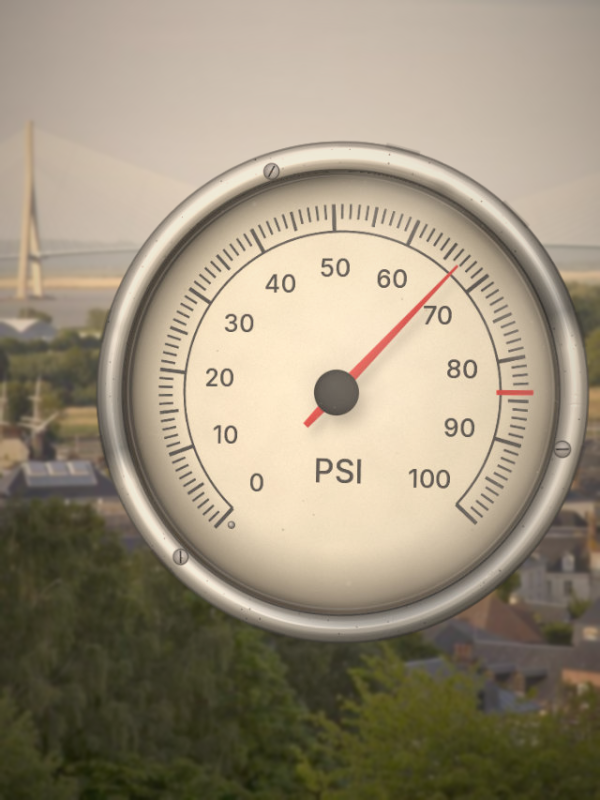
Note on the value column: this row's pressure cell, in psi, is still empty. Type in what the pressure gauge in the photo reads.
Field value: 67 psi
